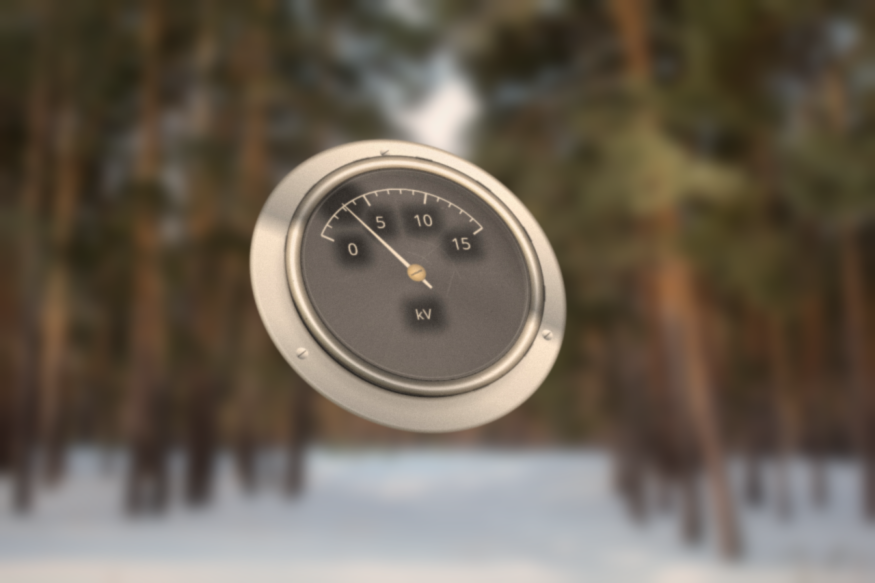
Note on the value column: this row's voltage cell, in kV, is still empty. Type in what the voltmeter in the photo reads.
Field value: 3 kV
